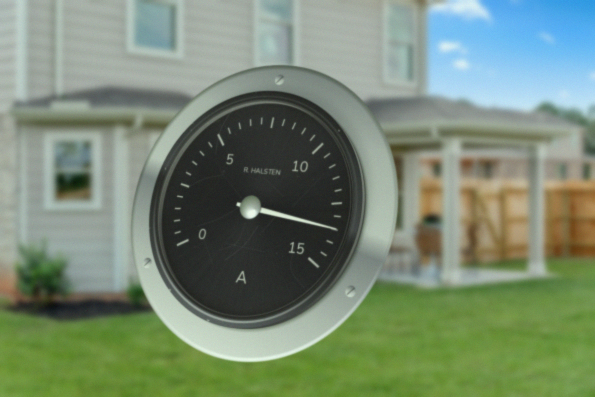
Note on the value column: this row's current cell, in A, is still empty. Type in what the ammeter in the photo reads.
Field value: 13.5 A
